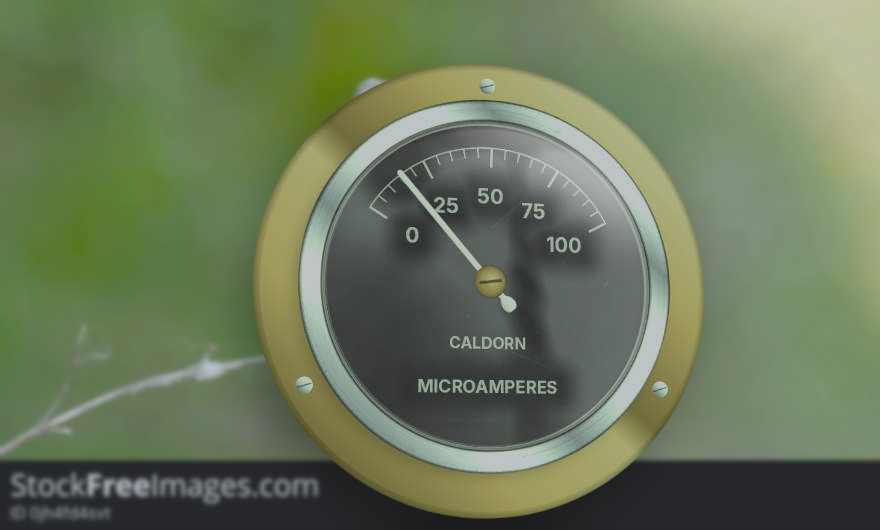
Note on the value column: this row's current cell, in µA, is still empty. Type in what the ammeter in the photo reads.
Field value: 15 µA
